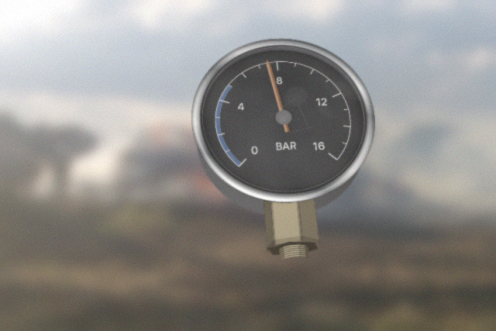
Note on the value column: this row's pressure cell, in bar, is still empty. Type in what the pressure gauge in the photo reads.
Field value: 7.5 bar
